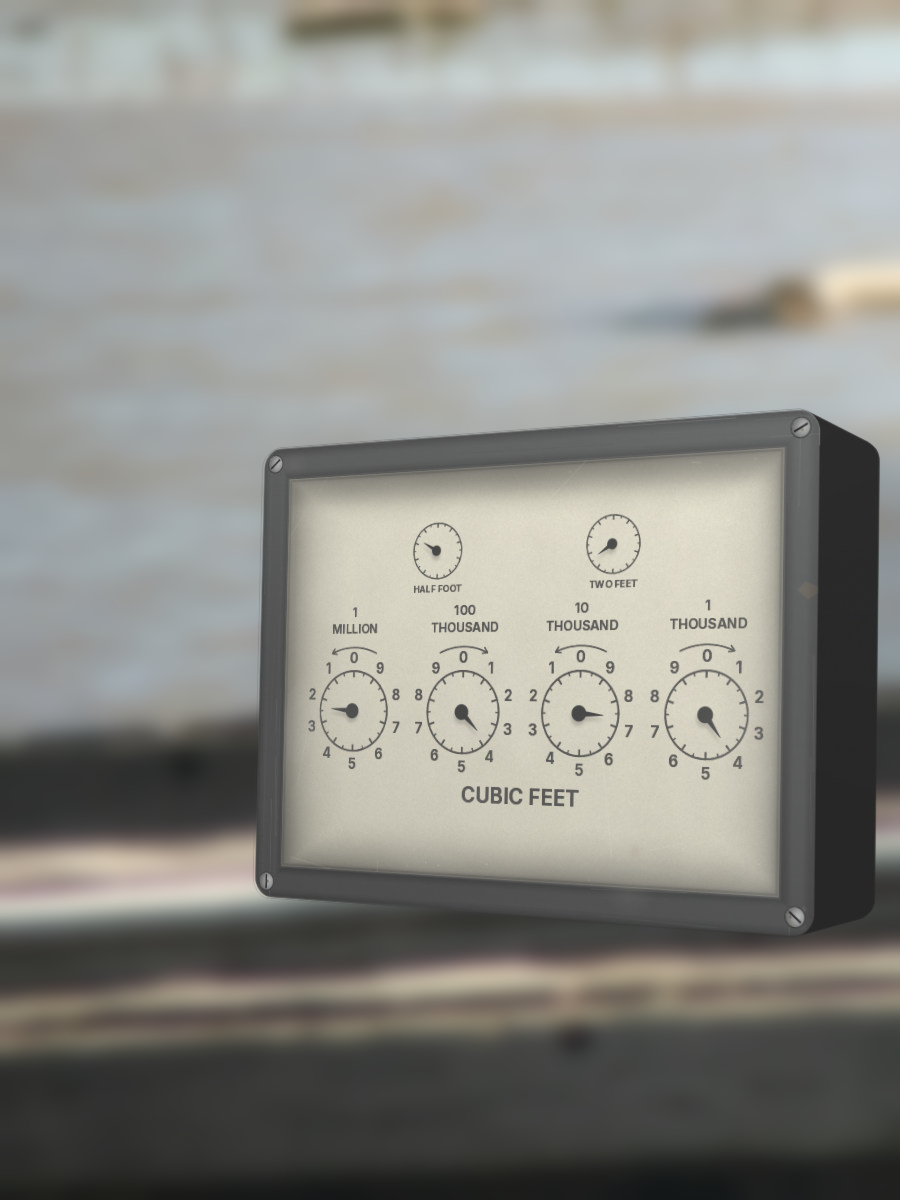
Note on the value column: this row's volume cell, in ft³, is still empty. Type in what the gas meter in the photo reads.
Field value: 237400 ft³
